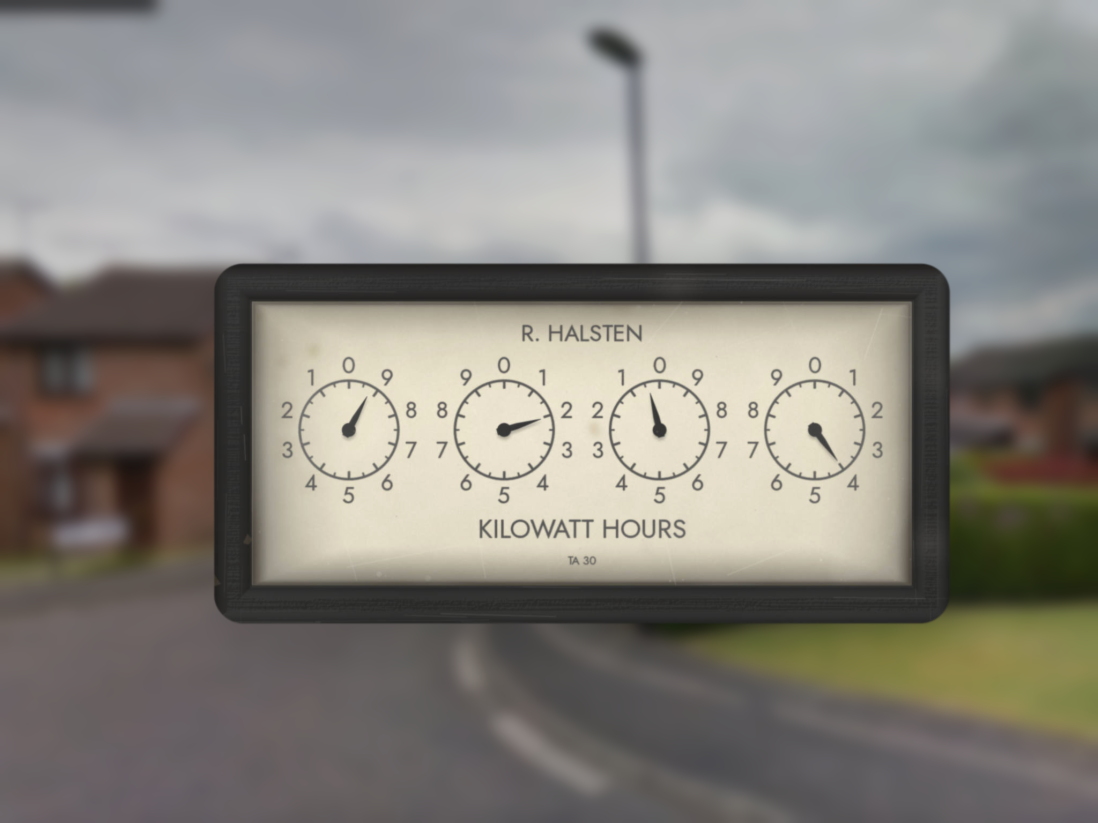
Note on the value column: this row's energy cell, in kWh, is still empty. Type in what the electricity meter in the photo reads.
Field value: 9204 kWh
